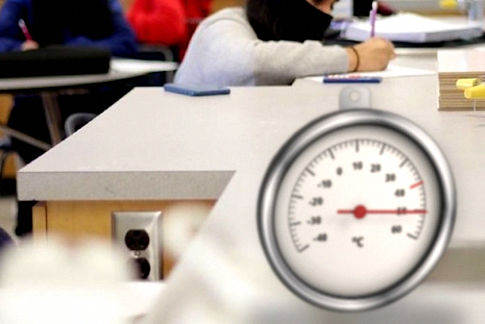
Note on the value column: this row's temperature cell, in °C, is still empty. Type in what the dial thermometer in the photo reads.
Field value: 50 °C
